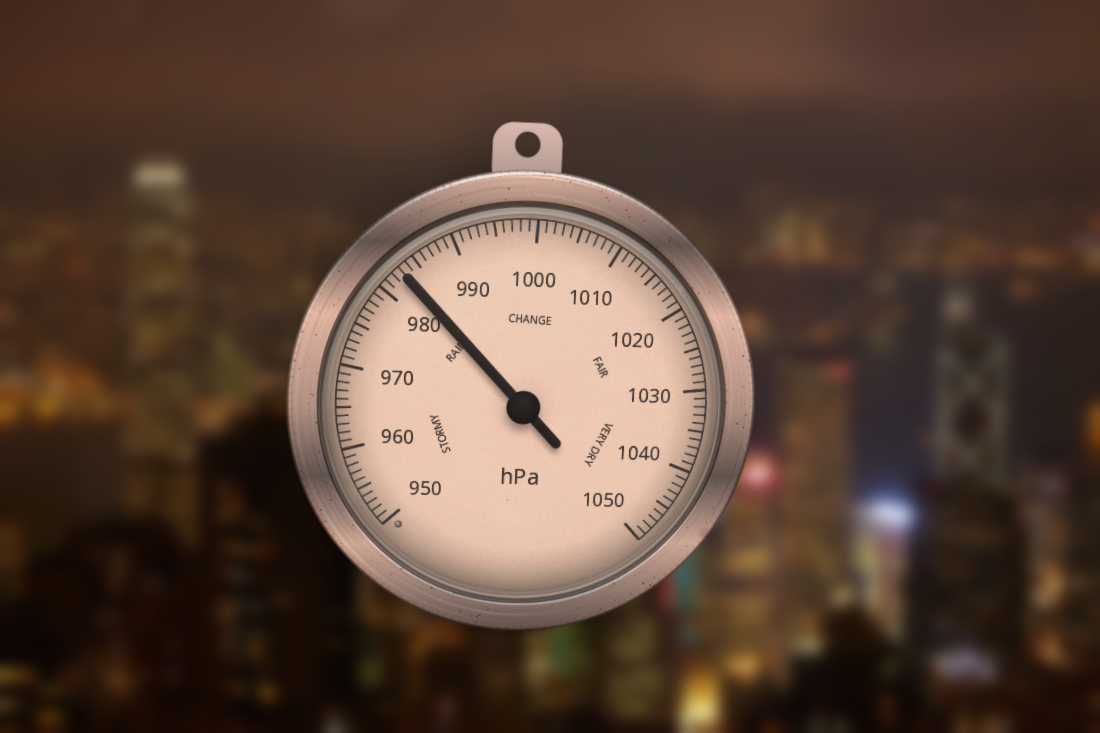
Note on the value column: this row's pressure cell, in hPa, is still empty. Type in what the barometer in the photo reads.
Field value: 983 hPa
